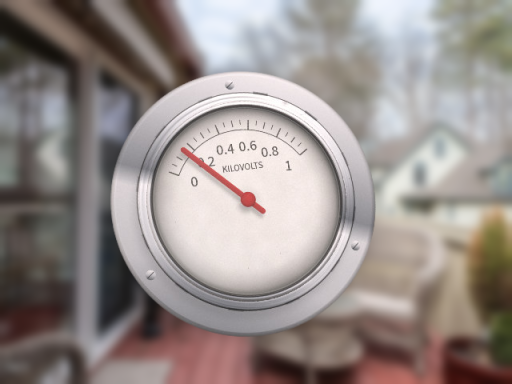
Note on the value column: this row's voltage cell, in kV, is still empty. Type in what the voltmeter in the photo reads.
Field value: 0.15 kV
